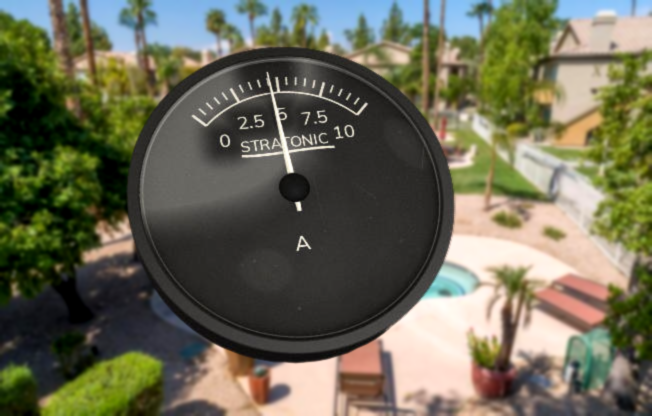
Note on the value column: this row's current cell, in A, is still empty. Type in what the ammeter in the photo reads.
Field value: 4.5 A
